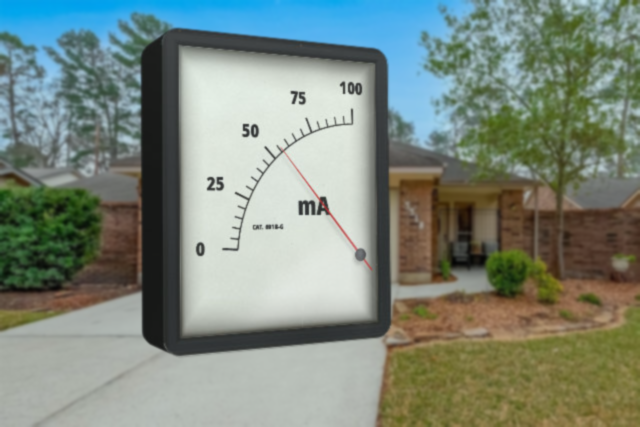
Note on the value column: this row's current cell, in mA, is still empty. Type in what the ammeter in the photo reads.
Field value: 55 mA
